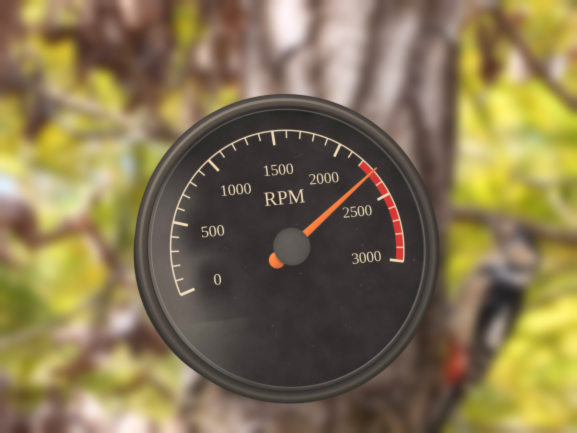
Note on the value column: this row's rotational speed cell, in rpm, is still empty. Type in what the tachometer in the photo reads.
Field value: 2300 rpm
